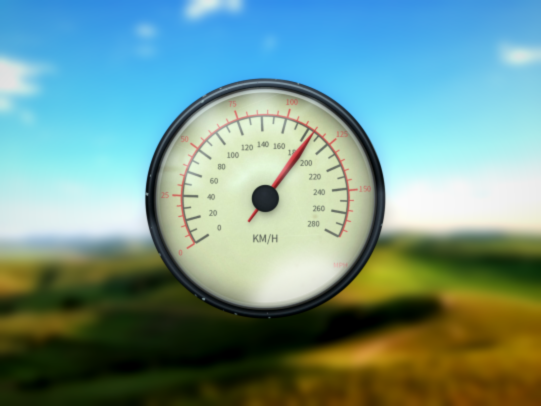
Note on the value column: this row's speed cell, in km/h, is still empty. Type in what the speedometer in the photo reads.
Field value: 185 km/h
